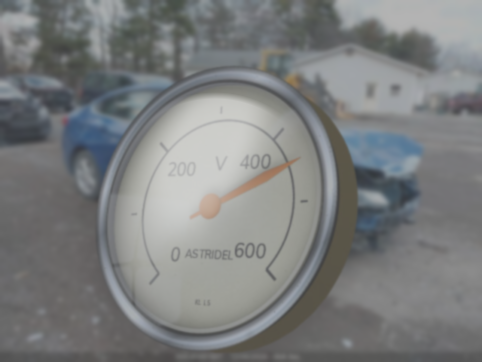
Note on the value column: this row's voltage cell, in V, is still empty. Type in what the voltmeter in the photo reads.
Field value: 450 V
